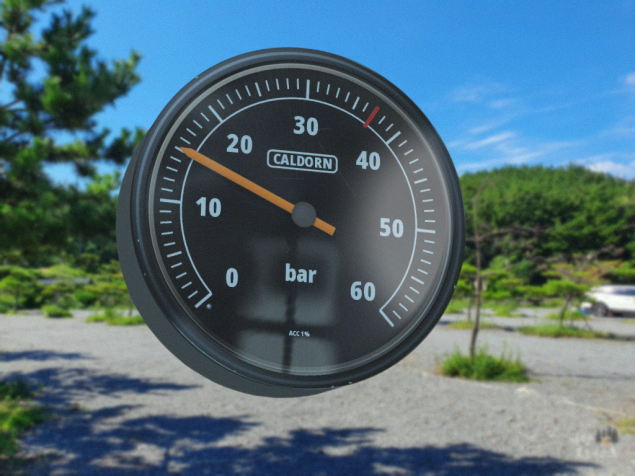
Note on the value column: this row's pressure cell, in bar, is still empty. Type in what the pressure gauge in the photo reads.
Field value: 15 bar
